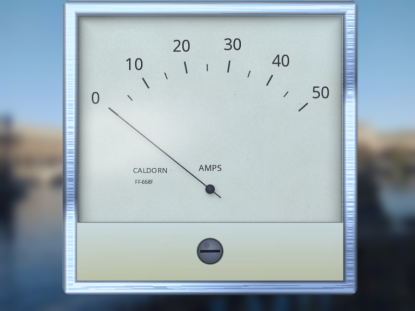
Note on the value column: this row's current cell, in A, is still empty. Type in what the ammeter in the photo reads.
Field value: 0 A
